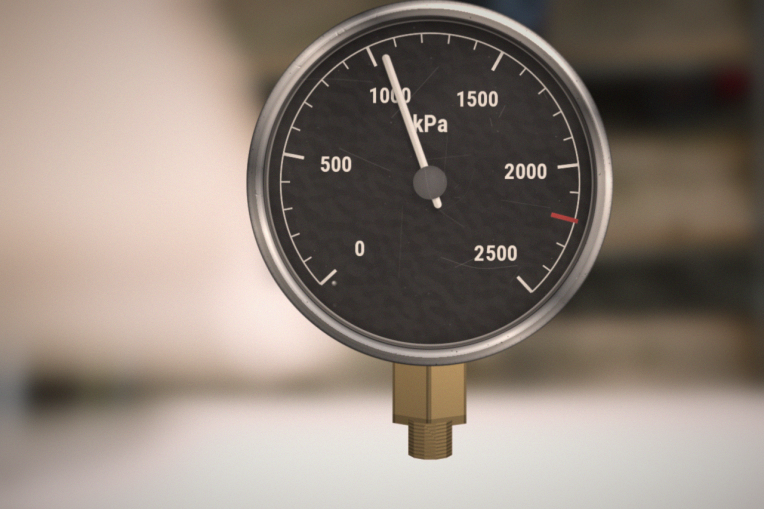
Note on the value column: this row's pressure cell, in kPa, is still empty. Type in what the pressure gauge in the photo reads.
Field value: 1050 kPa
